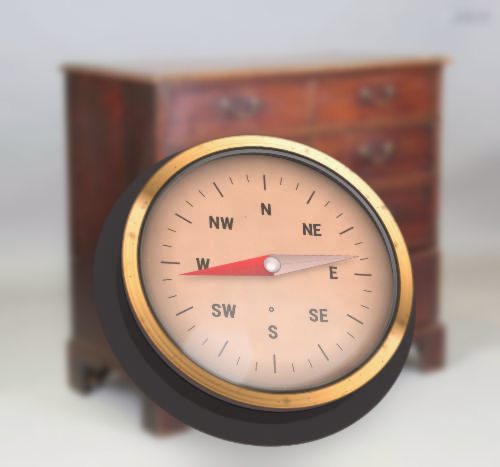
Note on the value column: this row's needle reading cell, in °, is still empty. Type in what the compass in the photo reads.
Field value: 260 °
